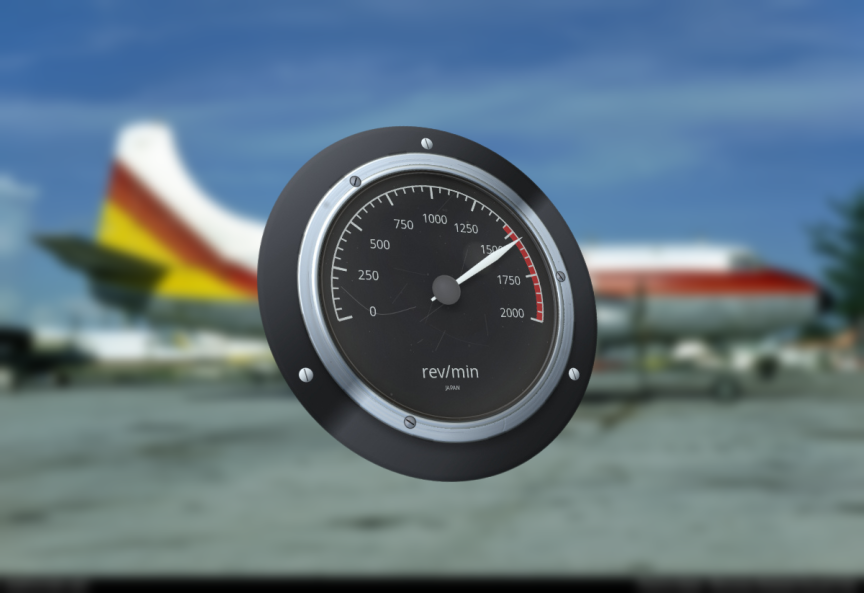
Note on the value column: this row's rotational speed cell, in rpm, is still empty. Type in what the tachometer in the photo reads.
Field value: 1550 rpm
